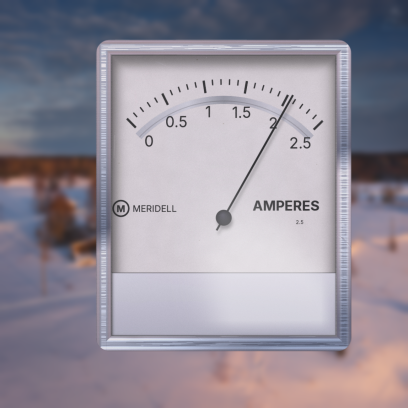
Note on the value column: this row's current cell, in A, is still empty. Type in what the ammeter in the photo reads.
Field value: 2.05 A
